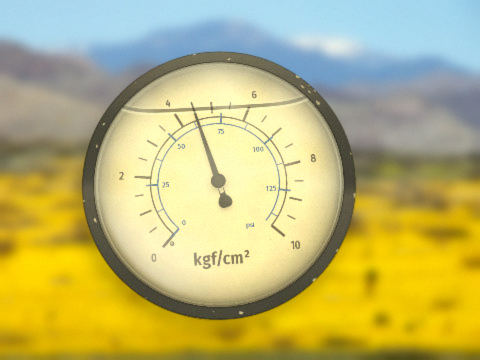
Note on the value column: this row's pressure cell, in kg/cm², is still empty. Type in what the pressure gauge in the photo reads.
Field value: 4.5 kg/cm²
